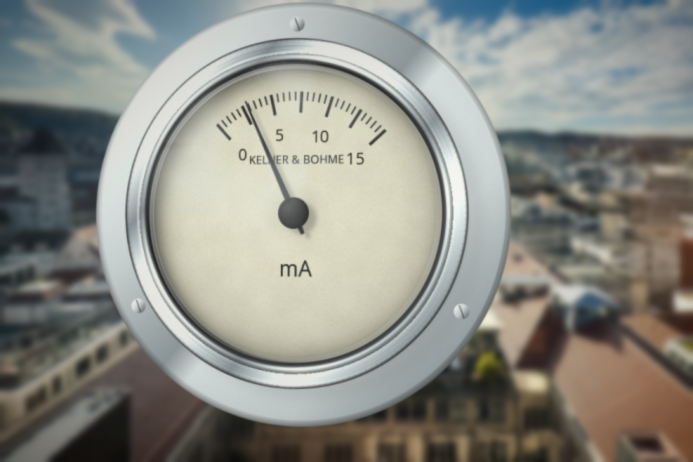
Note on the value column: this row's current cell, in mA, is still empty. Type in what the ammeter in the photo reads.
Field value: 3 mA
